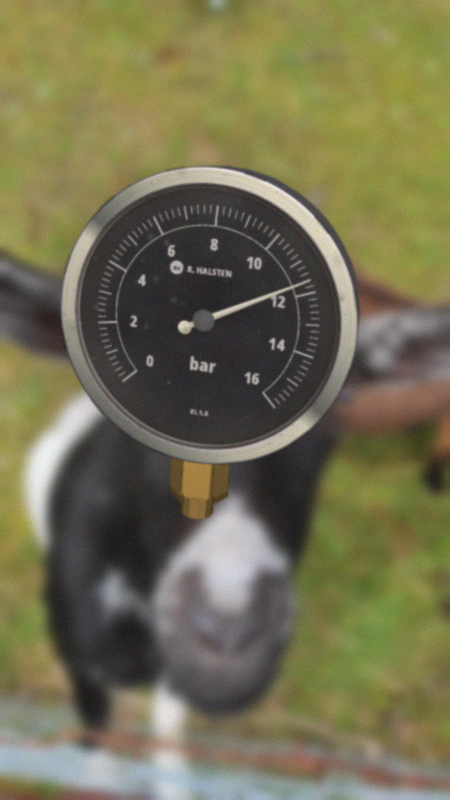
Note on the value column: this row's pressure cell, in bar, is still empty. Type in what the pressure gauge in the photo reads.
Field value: 11.6 bar
